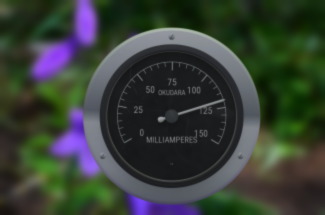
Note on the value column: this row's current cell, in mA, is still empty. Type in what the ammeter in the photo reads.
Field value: 120 mA
